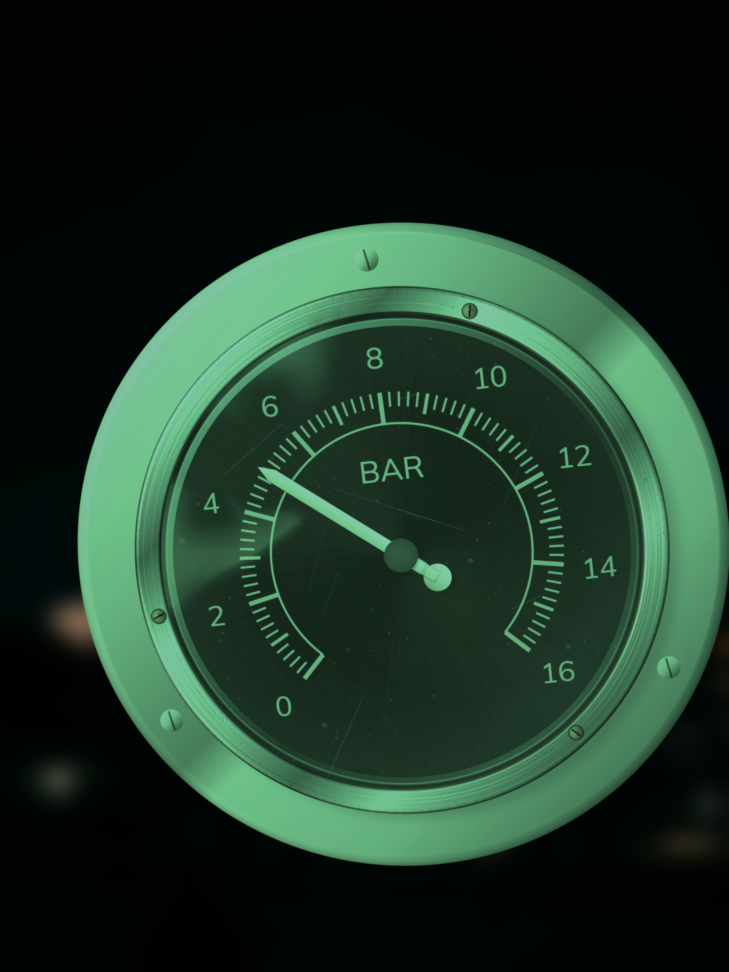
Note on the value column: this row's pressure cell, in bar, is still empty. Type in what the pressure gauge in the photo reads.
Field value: 5 bar
